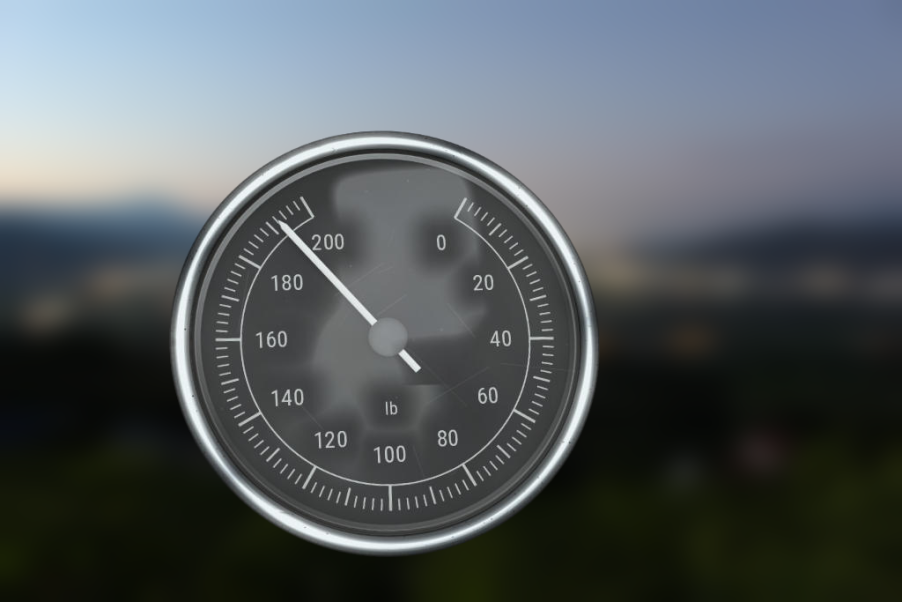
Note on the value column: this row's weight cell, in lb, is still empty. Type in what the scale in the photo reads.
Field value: 192 lb
